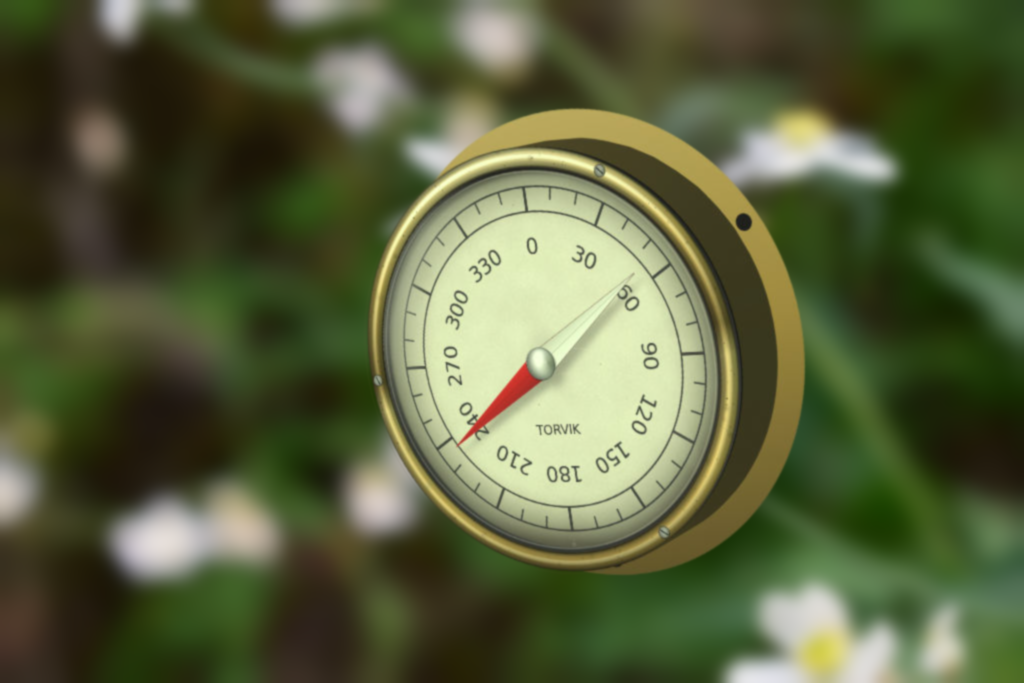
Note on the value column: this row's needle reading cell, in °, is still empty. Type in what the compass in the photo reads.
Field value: 235 °
